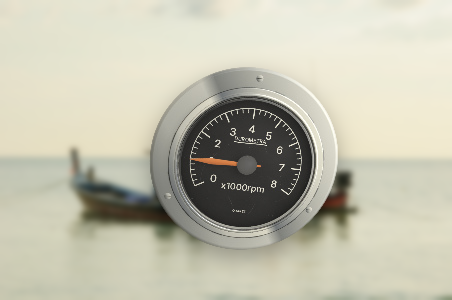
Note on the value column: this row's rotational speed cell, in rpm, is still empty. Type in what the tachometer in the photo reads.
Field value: 1000 rpm
